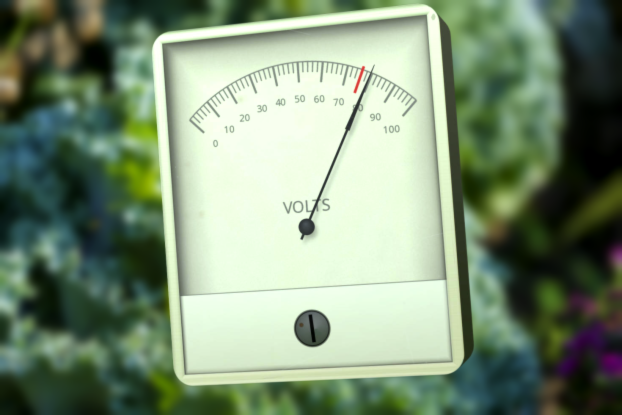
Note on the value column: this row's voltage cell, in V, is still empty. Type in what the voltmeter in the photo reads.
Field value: 80 V
